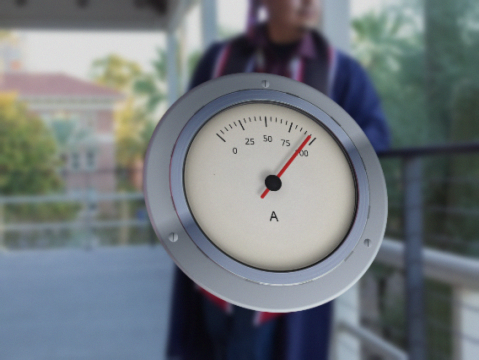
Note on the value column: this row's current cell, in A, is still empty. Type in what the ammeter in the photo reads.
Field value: 95 A
